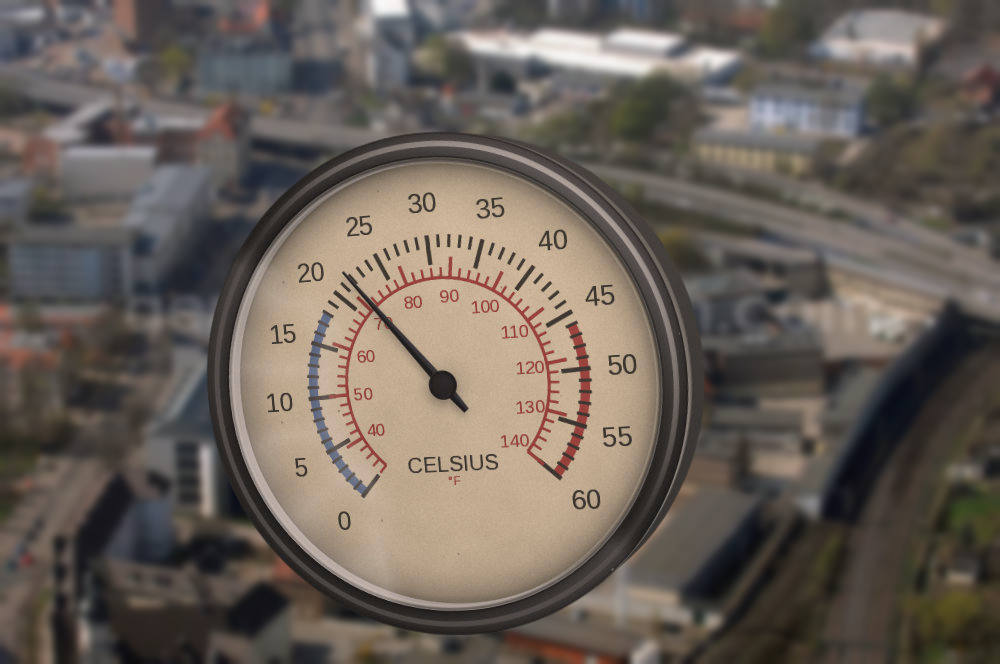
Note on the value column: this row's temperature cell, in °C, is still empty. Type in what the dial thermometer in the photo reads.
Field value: 22 °C
